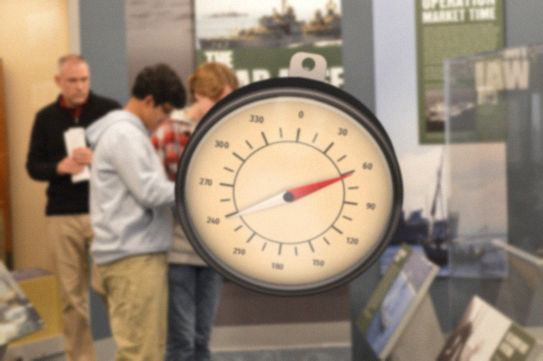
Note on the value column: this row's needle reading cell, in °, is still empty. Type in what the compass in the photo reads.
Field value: 60 °
